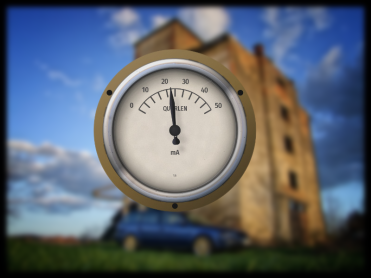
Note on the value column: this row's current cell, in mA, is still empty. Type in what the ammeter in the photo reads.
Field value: 22.5 mA
